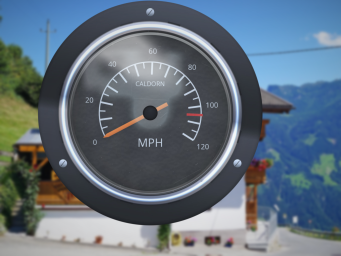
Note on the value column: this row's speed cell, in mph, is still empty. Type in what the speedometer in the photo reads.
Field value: 0 mph
